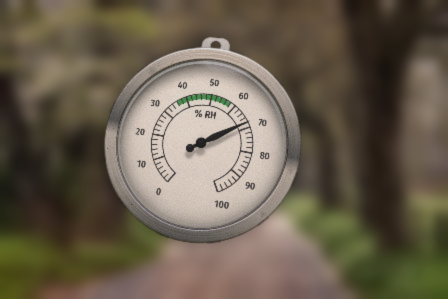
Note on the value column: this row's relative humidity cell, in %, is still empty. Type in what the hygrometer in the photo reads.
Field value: 68 %
